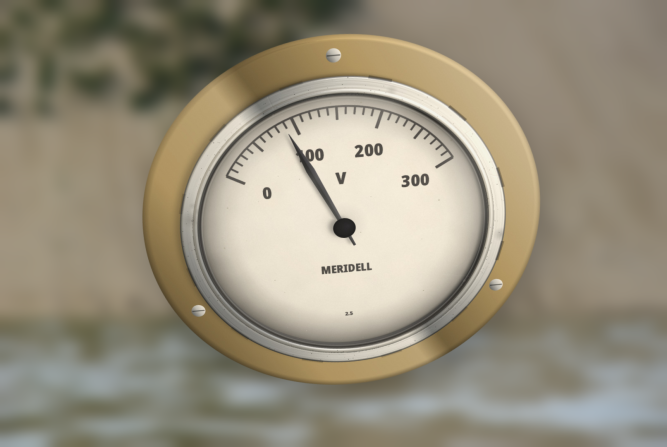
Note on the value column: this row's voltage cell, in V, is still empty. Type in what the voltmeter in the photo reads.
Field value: 90 V
